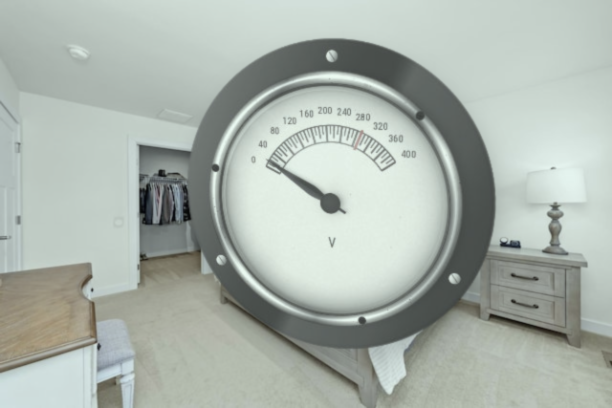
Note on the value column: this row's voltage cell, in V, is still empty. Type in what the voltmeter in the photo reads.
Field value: 20 V
